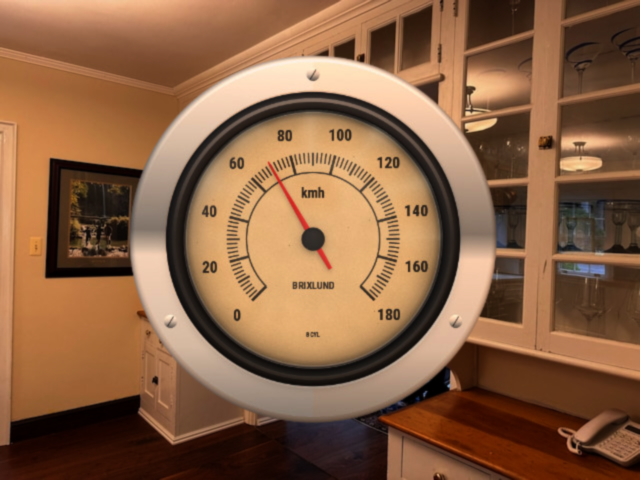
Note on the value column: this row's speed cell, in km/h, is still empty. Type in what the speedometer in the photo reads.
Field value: 70 km/h
